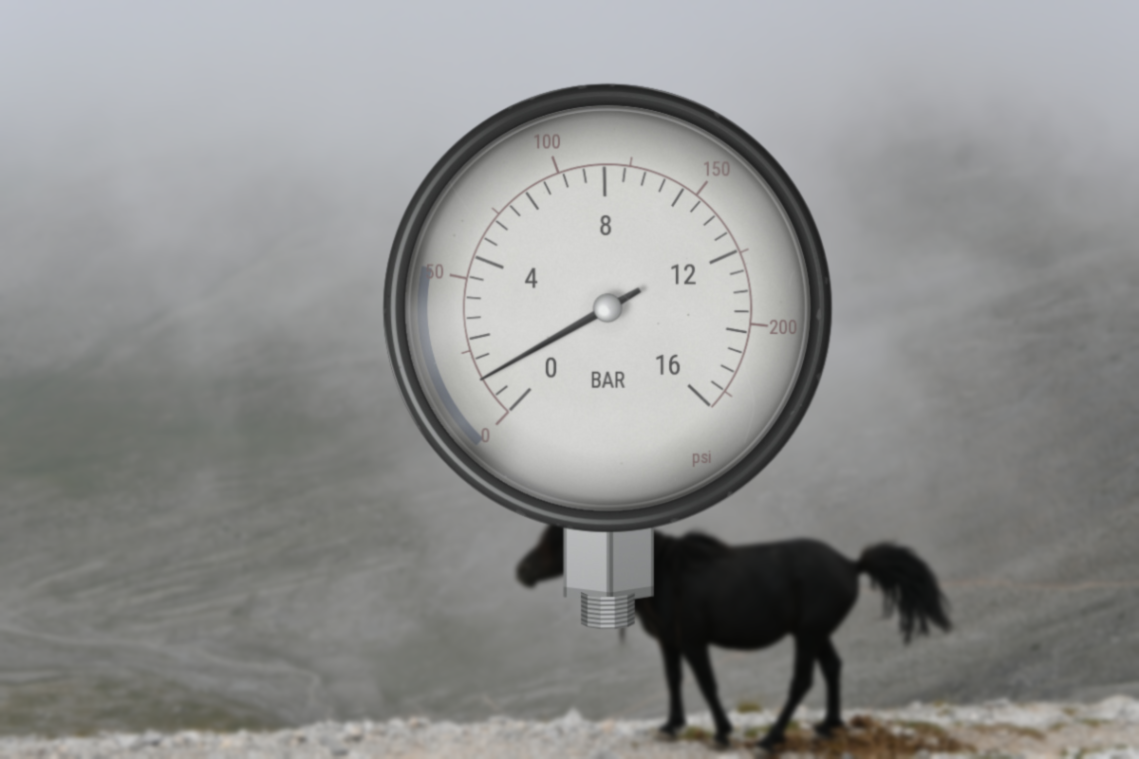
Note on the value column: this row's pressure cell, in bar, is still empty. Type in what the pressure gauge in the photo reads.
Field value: 1 bar
